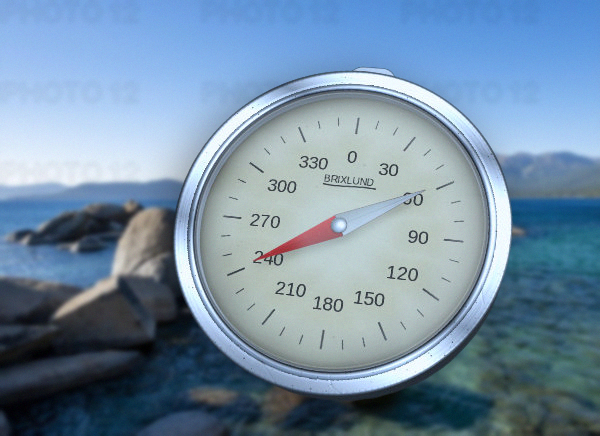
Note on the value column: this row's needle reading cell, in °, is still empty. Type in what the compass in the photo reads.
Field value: 240 °
